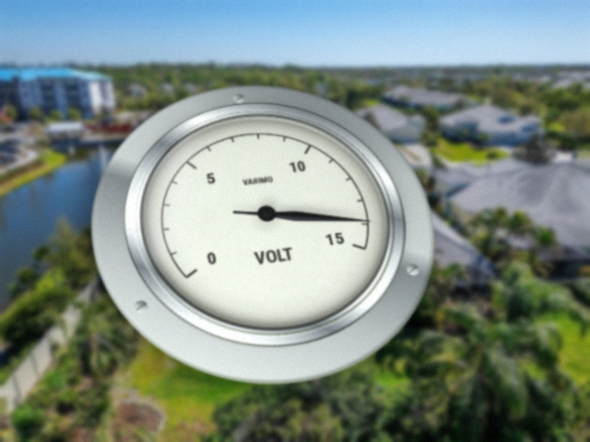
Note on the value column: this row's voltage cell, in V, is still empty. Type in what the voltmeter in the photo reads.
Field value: 14 V
